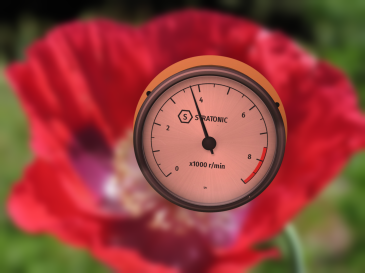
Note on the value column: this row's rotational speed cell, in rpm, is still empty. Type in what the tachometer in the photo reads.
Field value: 3750 rpm
